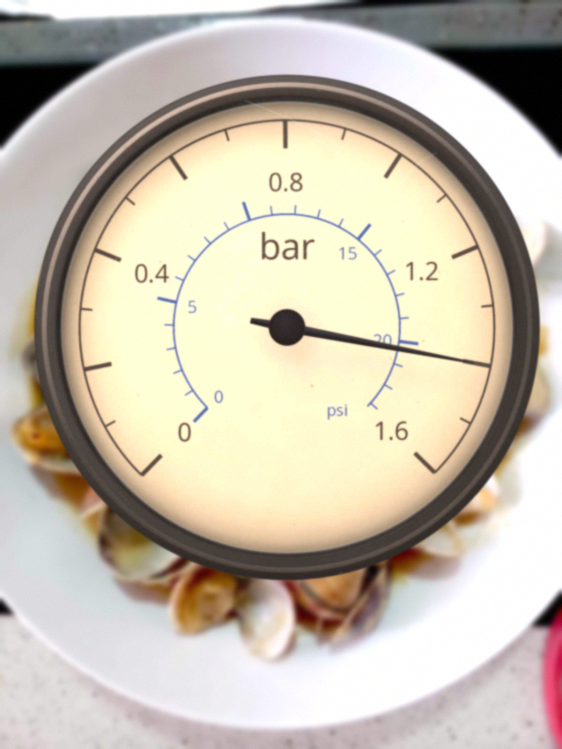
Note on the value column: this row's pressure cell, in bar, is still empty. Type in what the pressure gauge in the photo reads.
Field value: 1.4 bar
